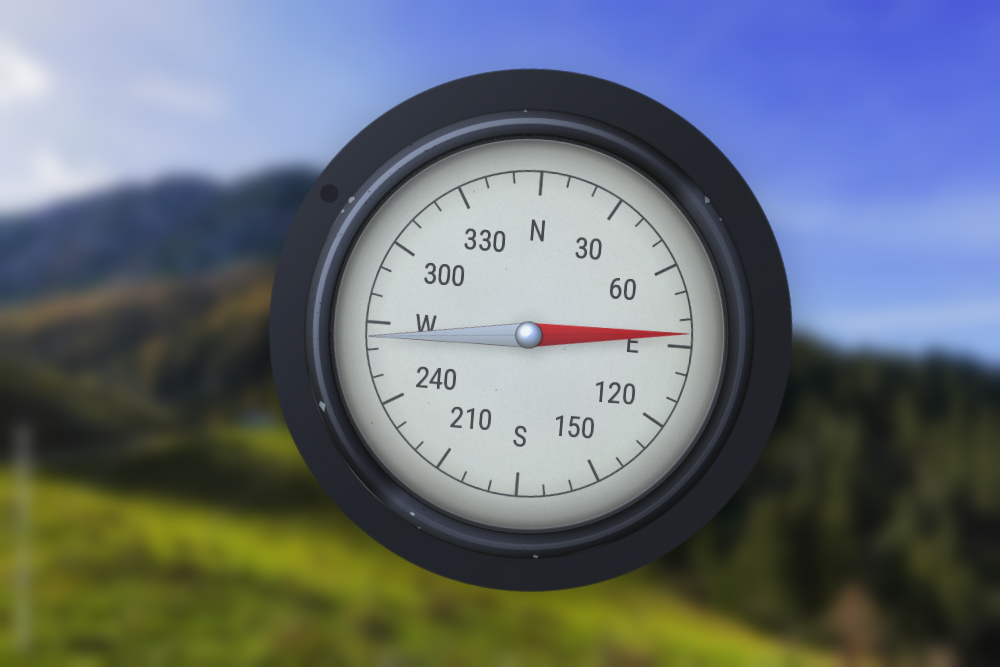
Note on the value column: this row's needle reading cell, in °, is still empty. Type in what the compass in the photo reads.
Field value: 85 °
